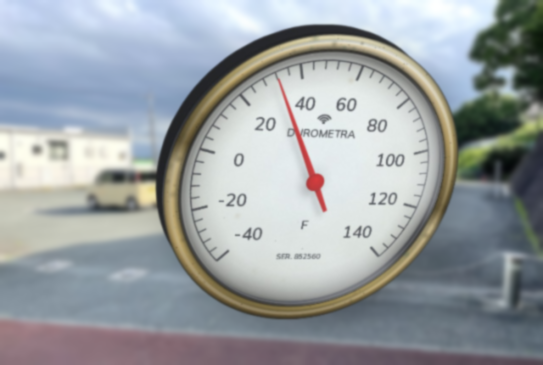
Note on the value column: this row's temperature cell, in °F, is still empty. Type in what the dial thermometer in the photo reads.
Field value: 32 °F
